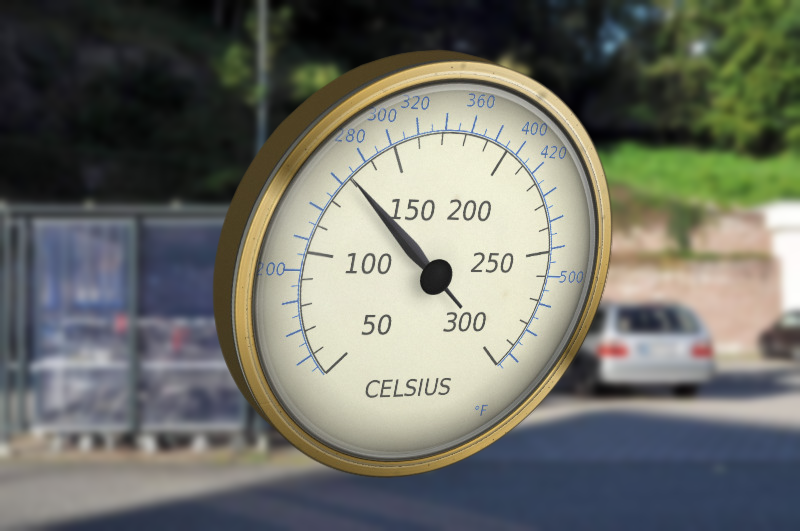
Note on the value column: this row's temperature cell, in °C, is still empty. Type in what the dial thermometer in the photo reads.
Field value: 130 °C
